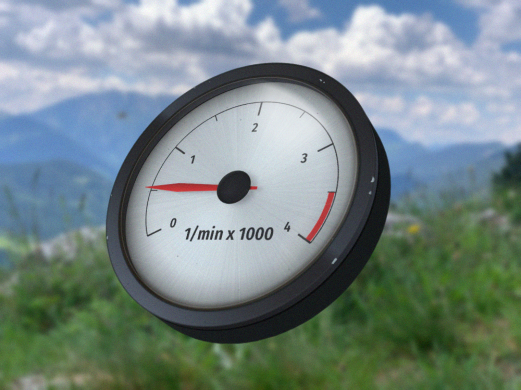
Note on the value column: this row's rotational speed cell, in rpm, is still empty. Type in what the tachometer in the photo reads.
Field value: 500 rpm
